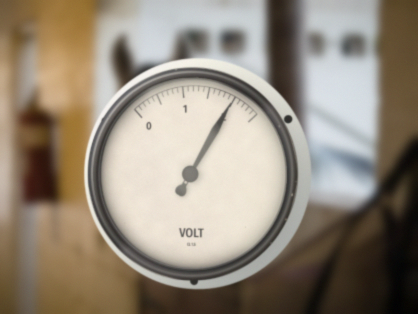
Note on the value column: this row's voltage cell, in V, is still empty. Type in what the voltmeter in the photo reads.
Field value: 2 V
